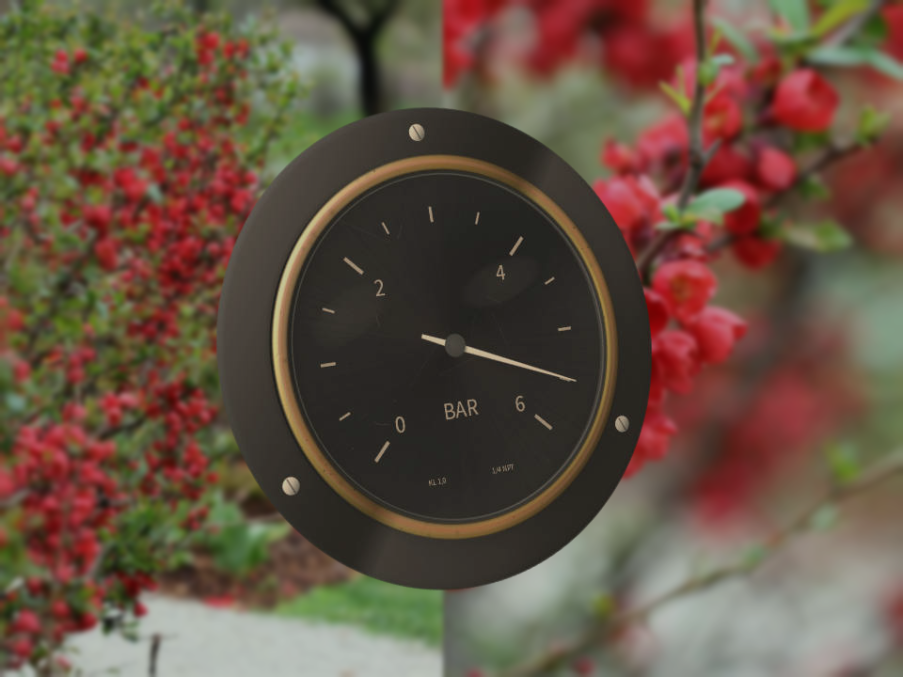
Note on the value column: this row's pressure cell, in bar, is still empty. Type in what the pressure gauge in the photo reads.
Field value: 5.5 bar
